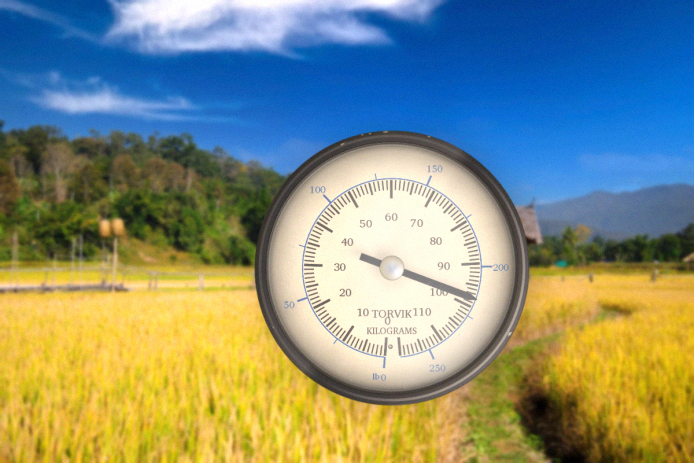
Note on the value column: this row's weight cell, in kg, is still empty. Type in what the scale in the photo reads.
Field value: 98 kg
